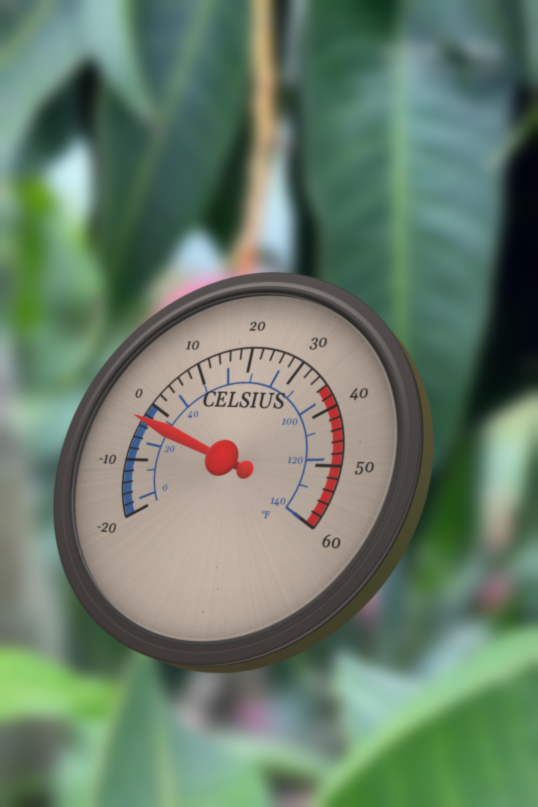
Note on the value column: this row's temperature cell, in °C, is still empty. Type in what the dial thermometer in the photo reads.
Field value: -3 °C
